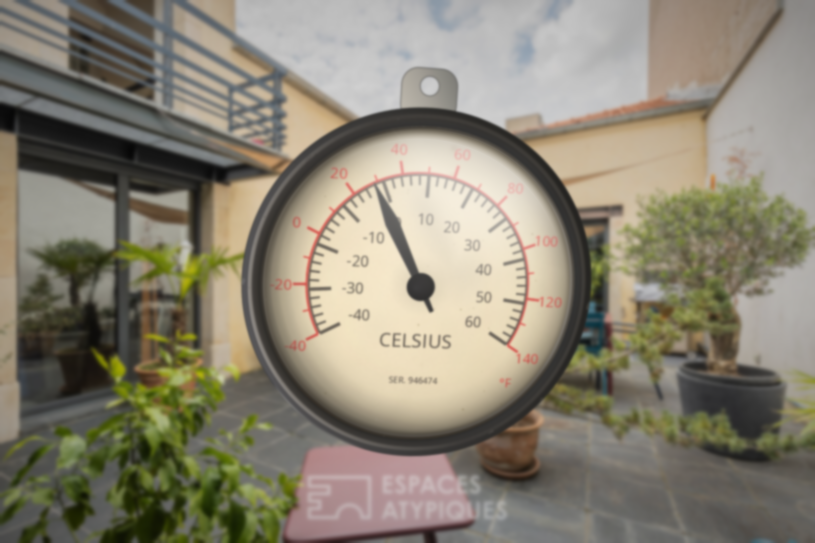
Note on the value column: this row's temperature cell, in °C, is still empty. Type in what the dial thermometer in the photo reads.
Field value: -2 °C
